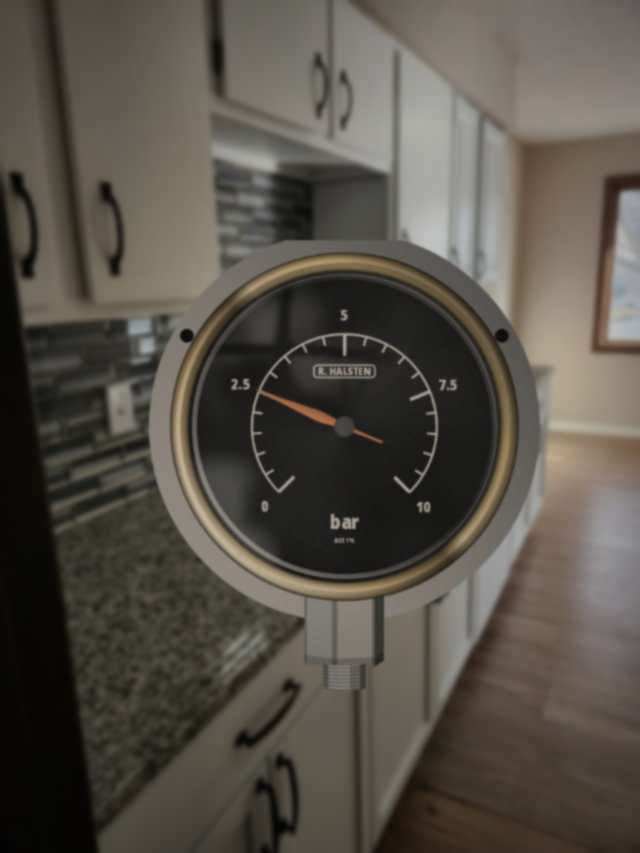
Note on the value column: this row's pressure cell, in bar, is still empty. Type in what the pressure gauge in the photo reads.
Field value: 2.5 bar
